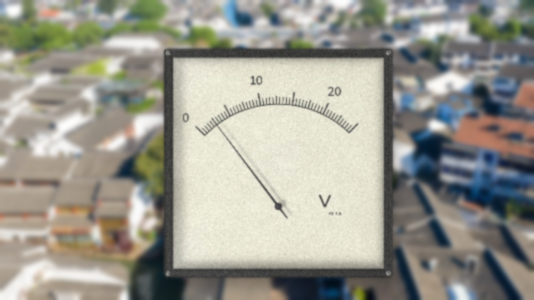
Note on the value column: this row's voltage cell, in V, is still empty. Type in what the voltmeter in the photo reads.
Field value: 2.5 V
